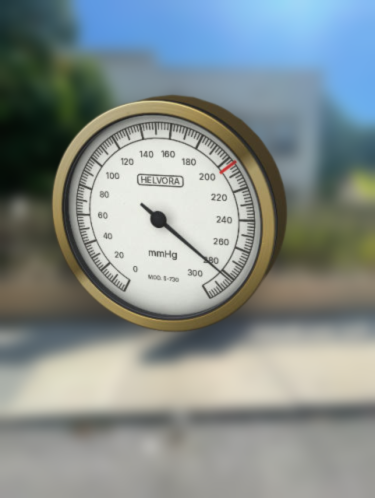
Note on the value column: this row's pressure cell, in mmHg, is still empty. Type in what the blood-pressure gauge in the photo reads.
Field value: 280 mmHg
